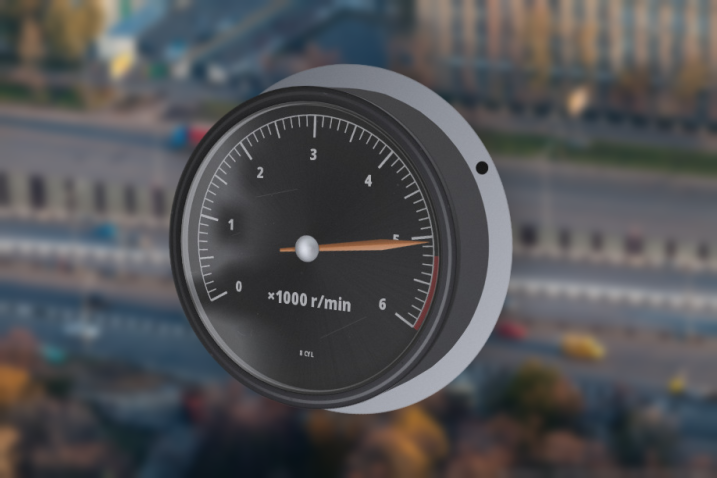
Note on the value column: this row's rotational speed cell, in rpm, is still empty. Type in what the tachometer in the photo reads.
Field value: 5050 rpm
